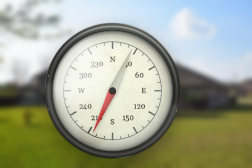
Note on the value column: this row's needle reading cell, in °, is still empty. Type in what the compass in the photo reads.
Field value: 205 °
